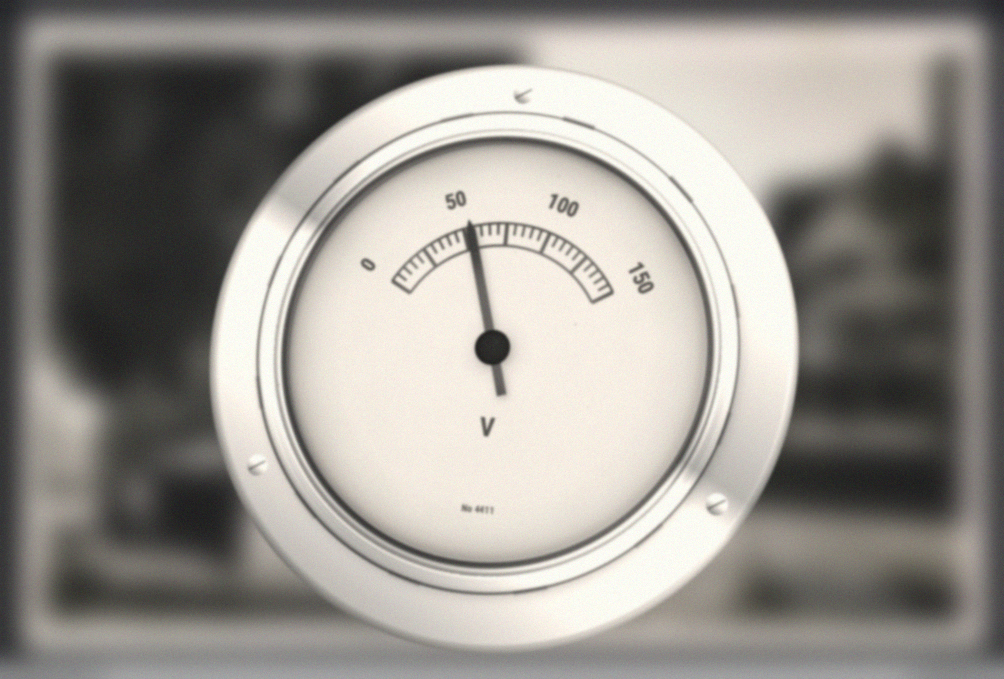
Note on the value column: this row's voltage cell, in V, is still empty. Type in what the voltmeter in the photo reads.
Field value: 55 V
